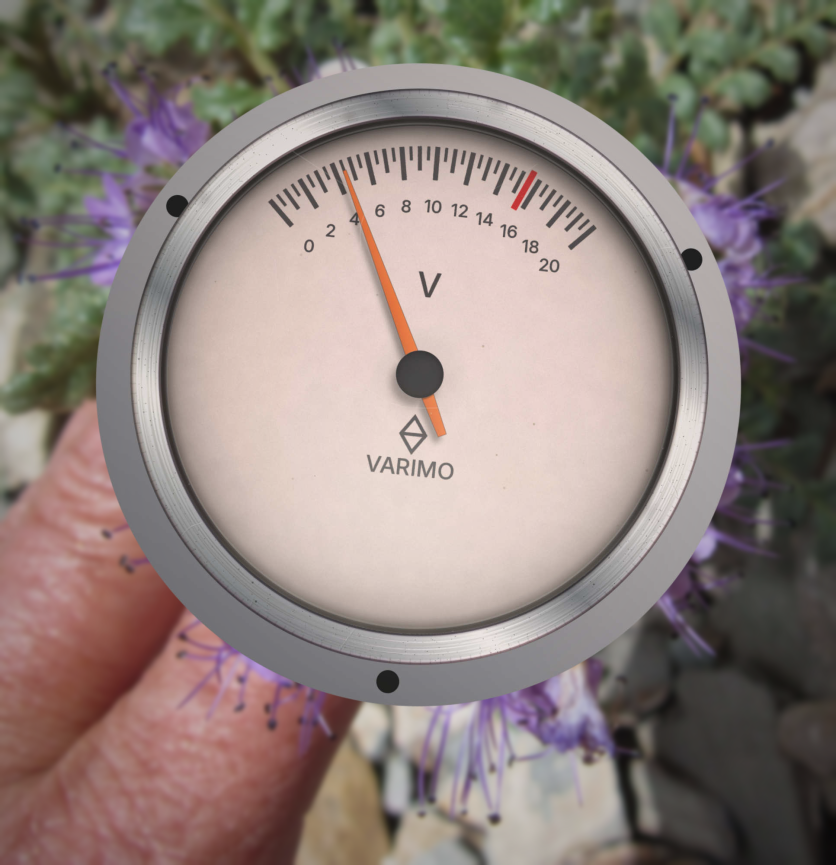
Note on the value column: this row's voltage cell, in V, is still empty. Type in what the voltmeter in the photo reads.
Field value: 4.5 V
